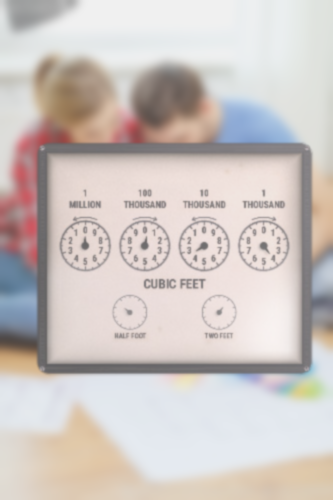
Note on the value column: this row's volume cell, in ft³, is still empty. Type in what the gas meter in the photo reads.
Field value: 3400 ft³
